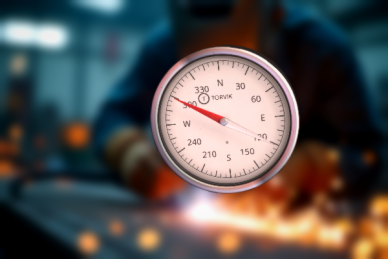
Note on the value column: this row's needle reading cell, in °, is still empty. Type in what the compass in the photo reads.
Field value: 300 °
